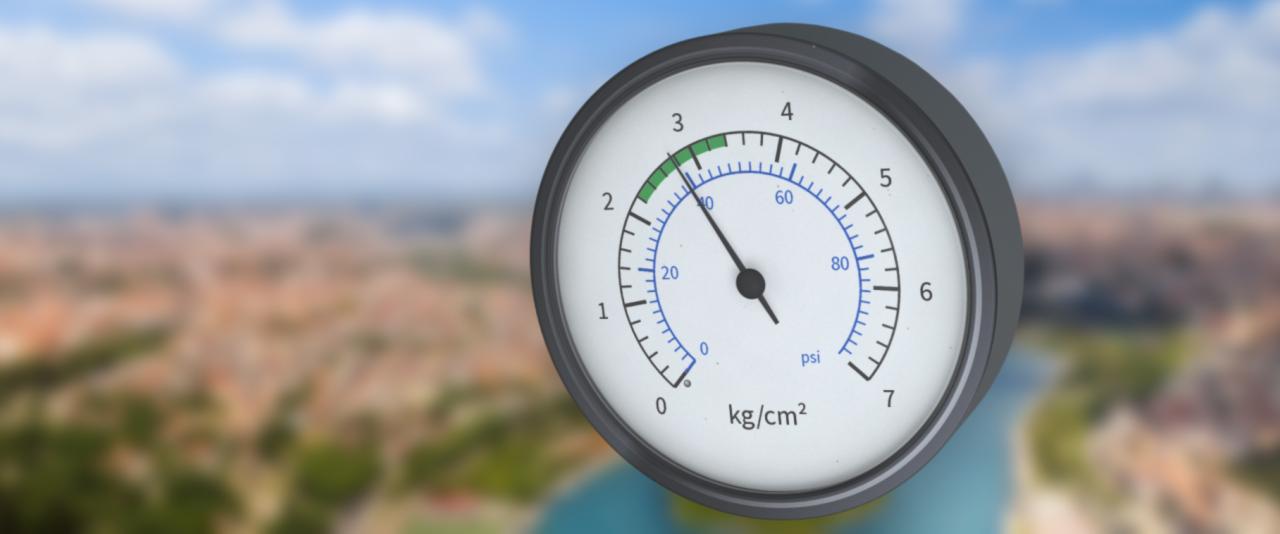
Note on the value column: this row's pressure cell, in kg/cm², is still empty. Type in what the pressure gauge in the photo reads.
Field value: 2.8 kg/cm²
